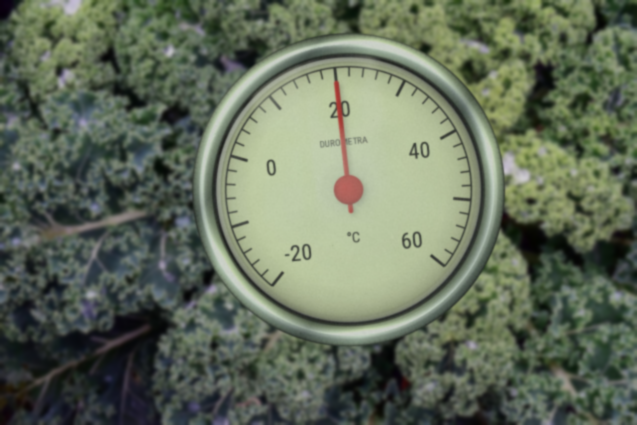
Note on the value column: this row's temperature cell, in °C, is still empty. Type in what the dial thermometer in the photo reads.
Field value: 20 °C
